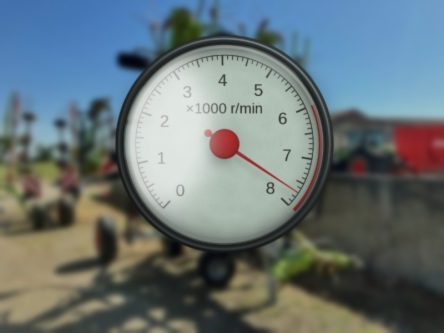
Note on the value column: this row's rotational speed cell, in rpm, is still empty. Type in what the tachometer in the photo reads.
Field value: 7700 rpm
